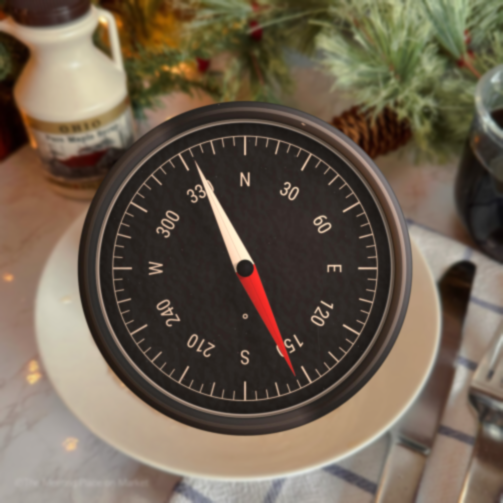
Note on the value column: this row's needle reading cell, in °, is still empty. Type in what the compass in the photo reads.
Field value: 155 °
